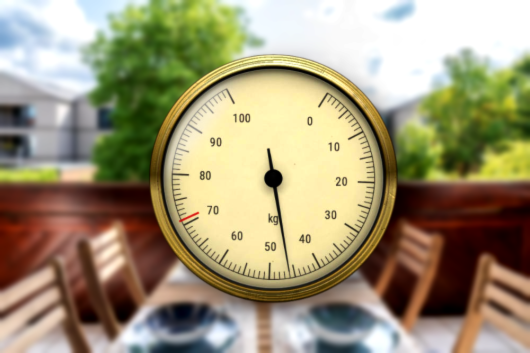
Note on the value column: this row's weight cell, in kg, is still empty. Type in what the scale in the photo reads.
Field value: 46 kg
